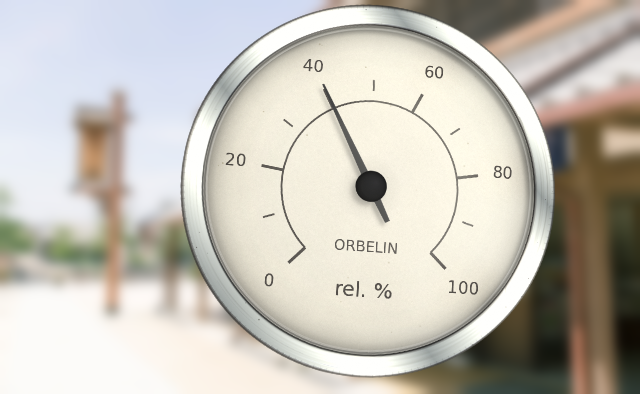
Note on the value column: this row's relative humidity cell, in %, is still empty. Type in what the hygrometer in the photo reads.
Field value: 40 %
